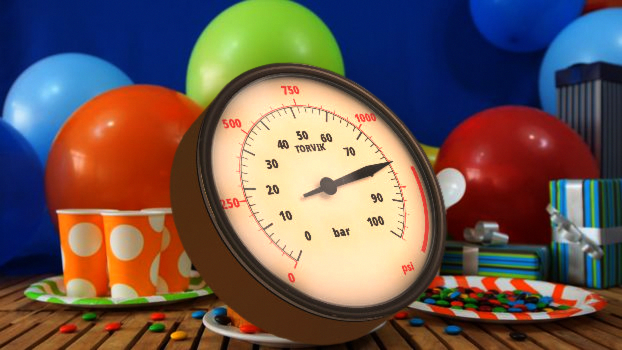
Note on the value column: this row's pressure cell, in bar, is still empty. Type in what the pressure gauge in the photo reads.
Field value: 80 bar
